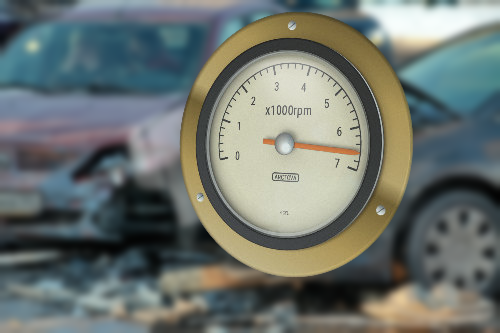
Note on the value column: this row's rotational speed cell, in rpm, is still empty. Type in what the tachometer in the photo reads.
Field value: 6600 rpm
